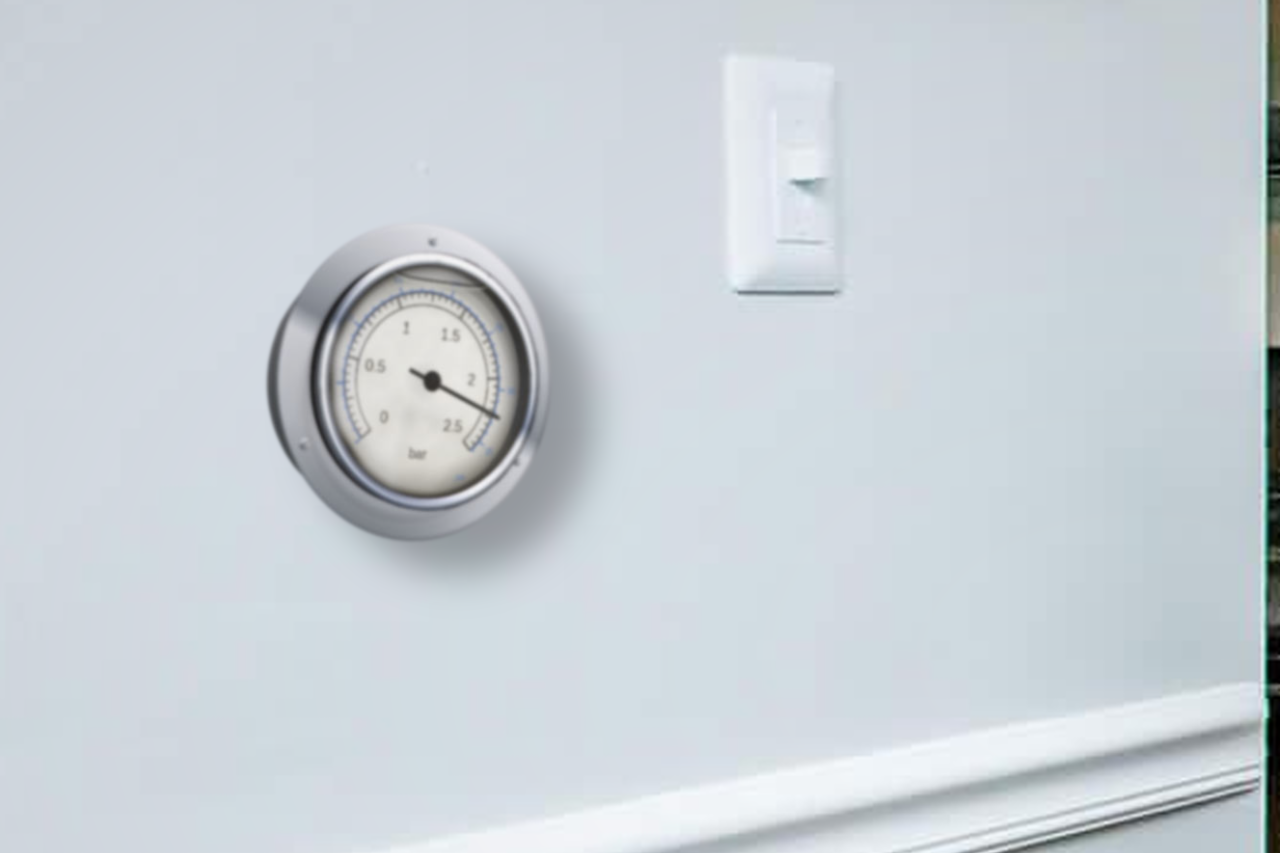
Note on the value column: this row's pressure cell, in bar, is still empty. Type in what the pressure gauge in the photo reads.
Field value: 2.25 bar
